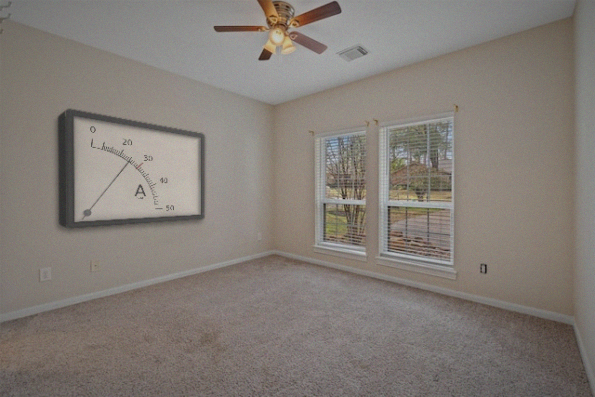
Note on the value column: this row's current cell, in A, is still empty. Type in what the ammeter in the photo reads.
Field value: 25 A
